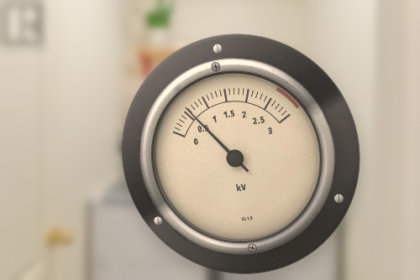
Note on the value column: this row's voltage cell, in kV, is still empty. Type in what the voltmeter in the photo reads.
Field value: 0.6 kV
